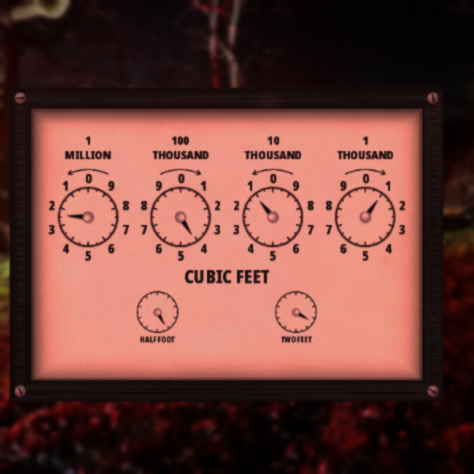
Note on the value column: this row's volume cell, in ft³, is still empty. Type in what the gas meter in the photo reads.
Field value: 241100 ft³
